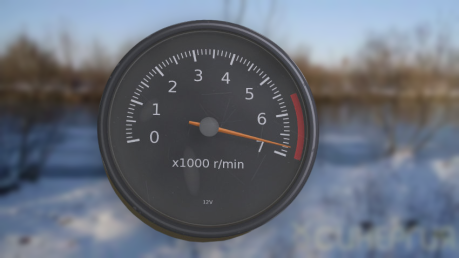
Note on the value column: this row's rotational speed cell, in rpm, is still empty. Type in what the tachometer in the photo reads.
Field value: 6800 rpm
